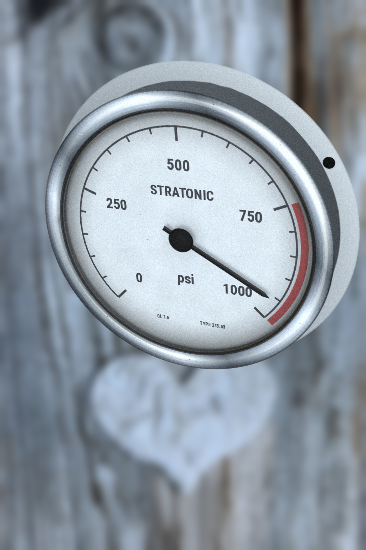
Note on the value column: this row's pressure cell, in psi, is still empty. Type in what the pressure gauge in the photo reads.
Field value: 950 psi
